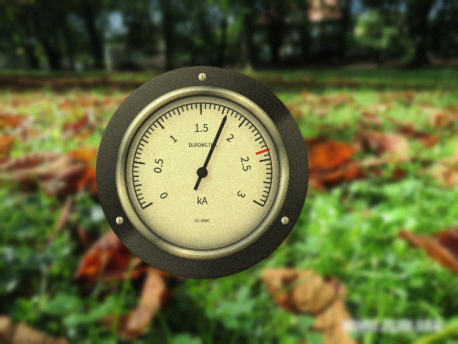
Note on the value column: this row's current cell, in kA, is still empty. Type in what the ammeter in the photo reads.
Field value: 1.8 kA
